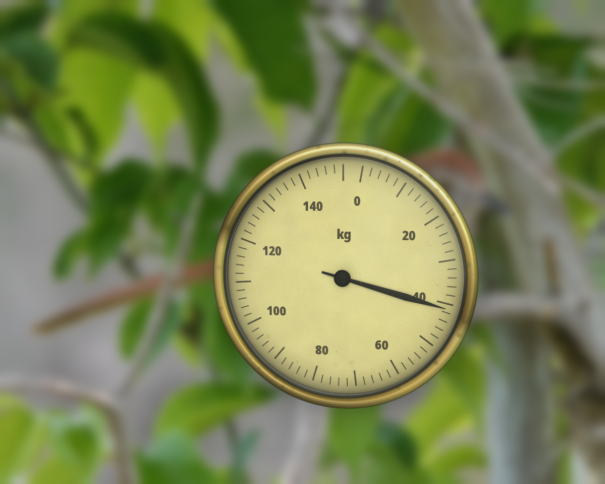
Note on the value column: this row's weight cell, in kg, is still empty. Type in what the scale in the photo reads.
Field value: 41 kg
